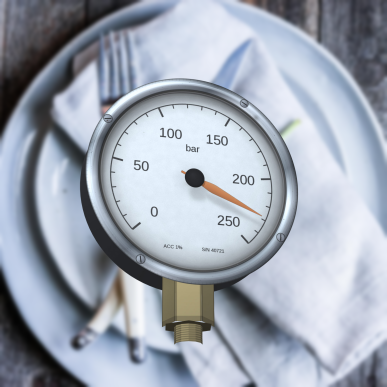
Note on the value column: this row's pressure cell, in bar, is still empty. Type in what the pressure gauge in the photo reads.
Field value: 230 bar
